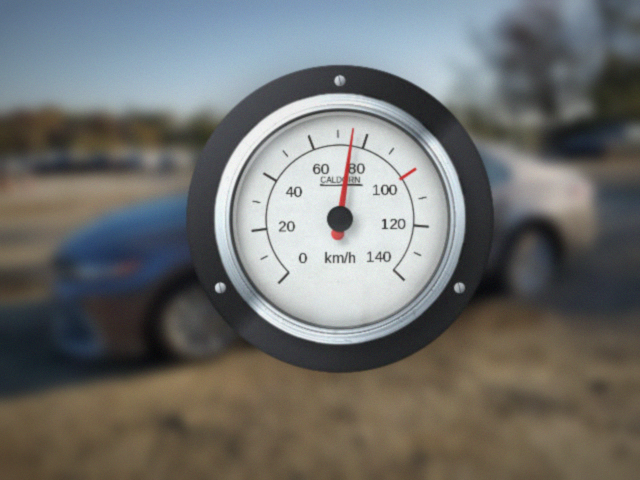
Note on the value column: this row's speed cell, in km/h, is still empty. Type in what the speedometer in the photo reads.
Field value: 75 km/h
